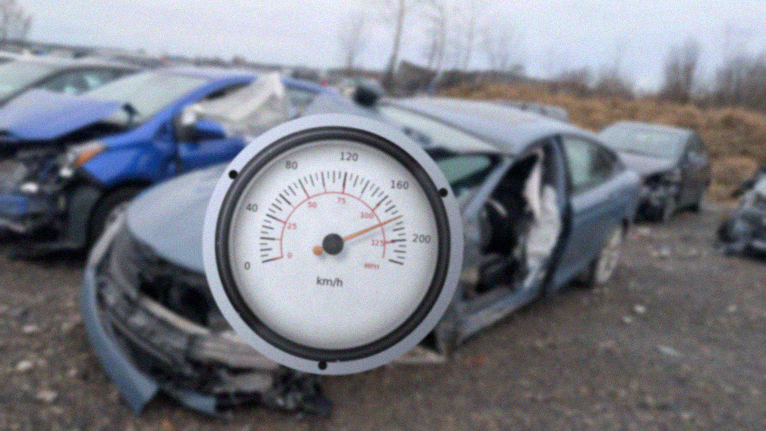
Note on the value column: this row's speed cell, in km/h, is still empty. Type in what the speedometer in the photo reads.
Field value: 180 km/h
